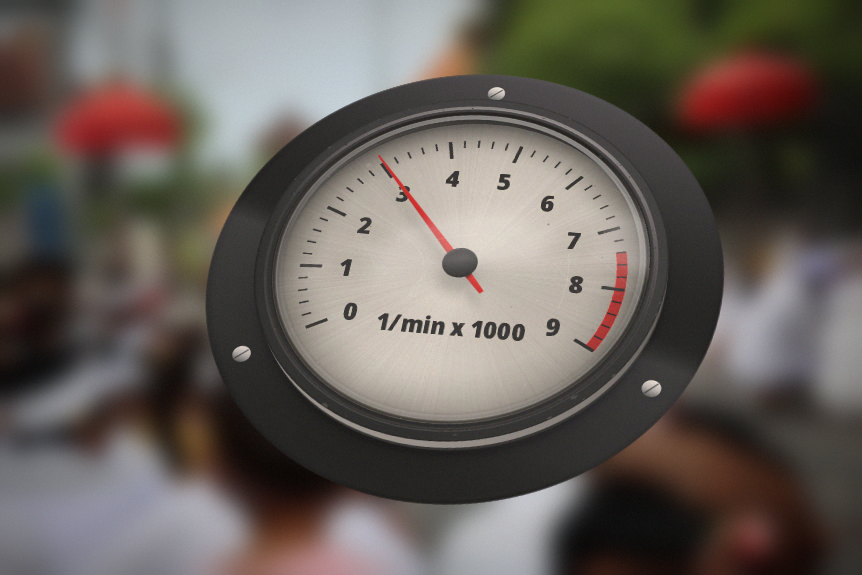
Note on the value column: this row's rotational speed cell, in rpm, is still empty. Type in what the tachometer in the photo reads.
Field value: 3000 rpm
